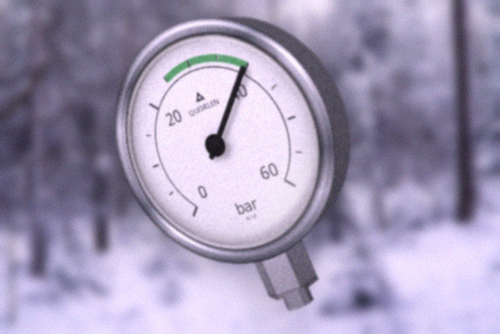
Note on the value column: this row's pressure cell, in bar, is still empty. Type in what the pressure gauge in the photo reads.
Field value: 40 bar
